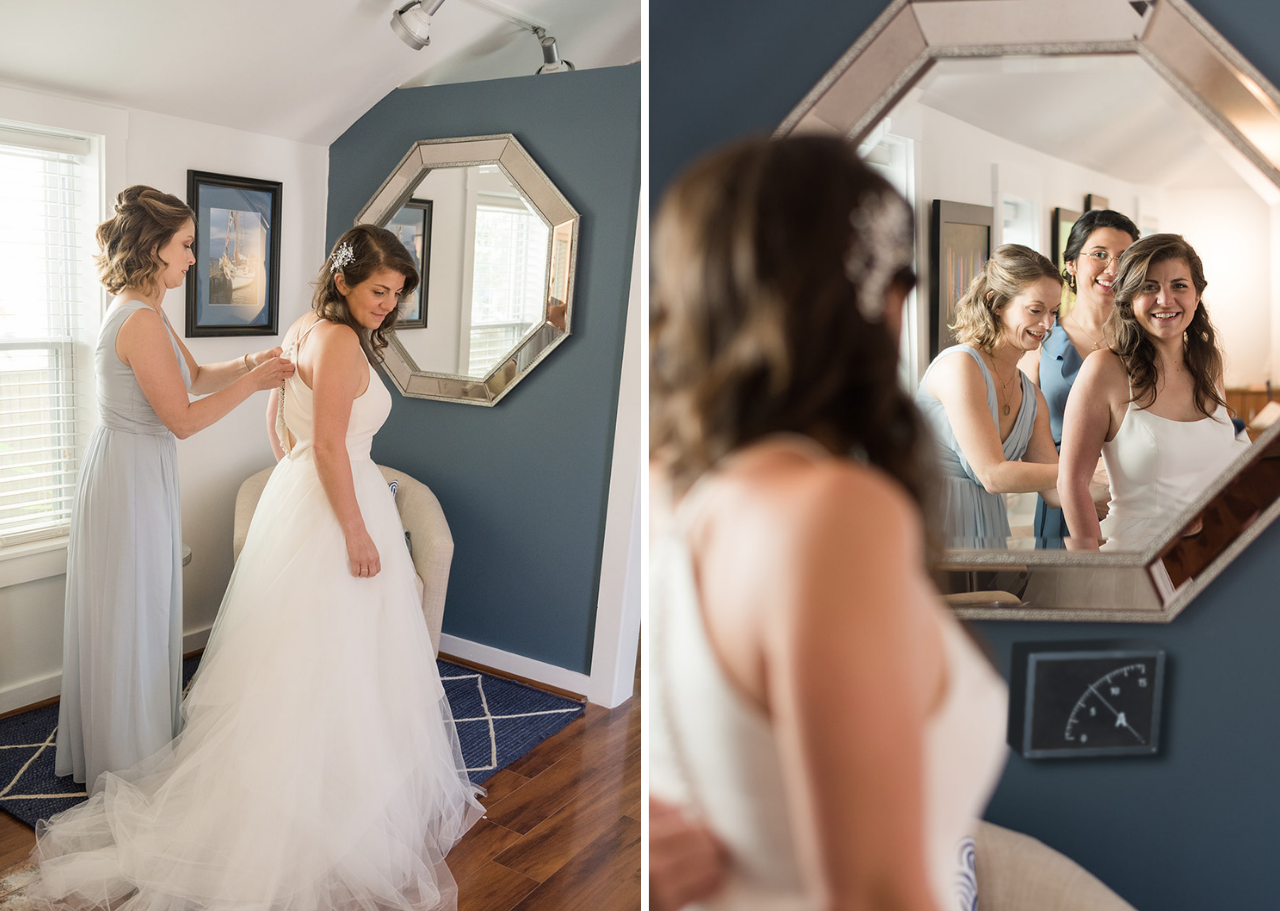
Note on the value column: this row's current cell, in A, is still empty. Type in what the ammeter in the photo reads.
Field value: 7.5 A
